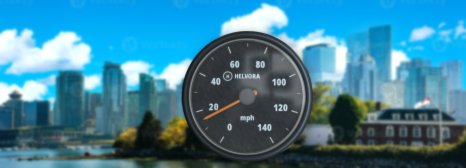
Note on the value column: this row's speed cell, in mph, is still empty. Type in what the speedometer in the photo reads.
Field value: 15 mph
